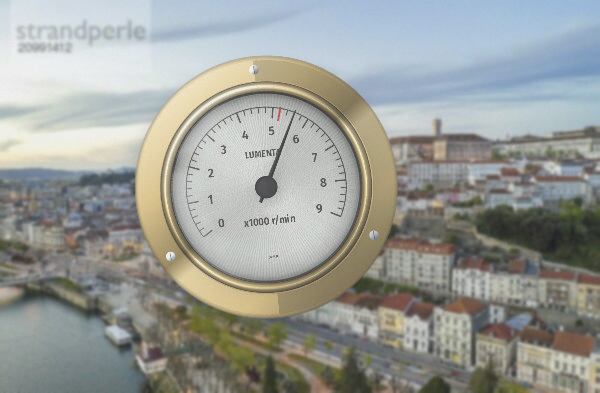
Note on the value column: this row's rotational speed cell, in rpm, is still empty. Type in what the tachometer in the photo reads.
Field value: 5600 rpm
